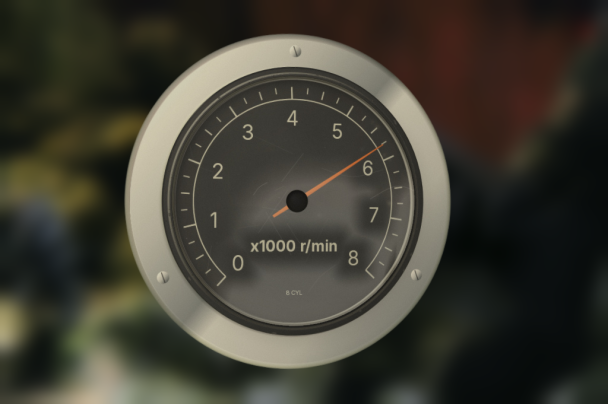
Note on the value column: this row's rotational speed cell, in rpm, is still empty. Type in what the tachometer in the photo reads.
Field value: 5750 rpm
